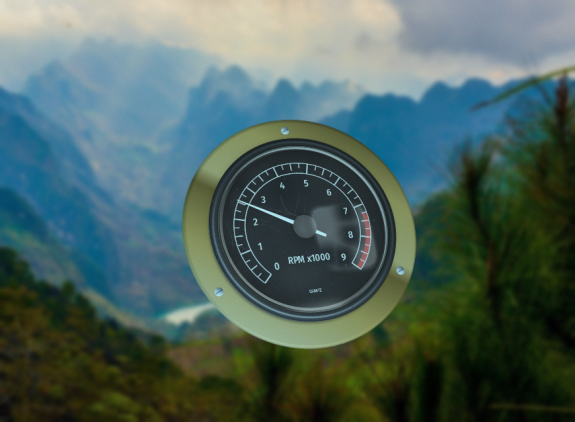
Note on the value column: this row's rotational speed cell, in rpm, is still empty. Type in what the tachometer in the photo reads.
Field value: 2500 rpm
